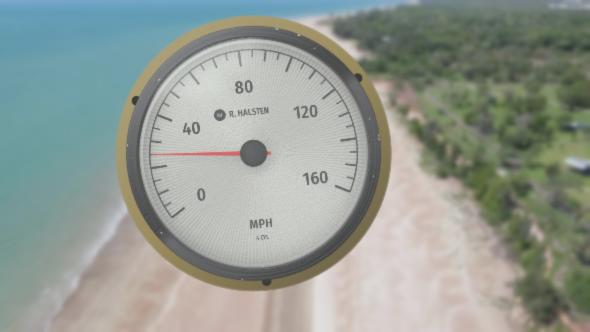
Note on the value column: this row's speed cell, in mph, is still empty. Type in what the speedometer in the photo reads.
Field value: 25 mph
